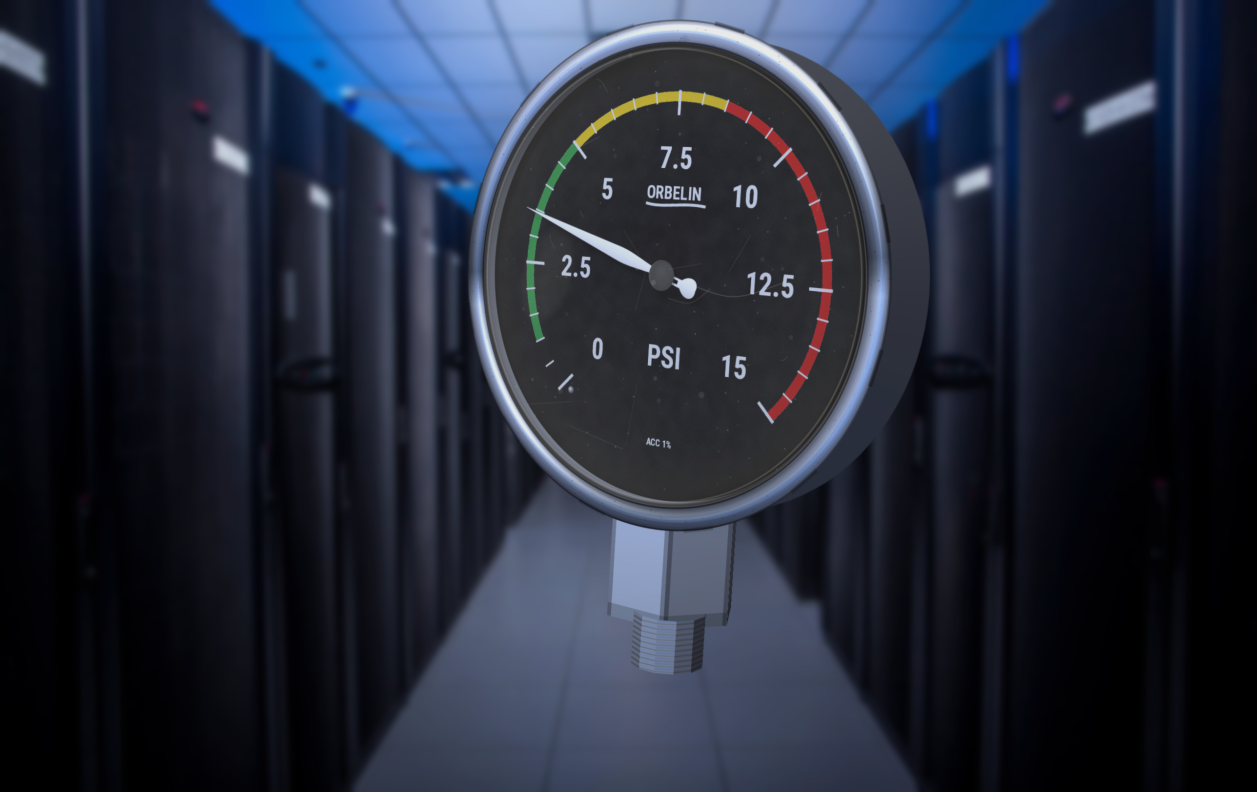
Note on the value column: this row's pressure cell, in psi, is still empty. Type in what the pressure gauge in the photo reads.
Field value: 3.5 psi
